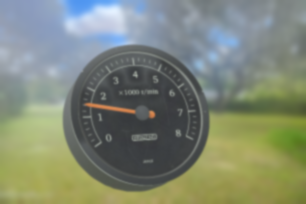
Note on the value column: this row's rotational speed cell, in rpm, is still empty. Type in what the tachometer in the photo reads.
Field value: 1400 rpm
